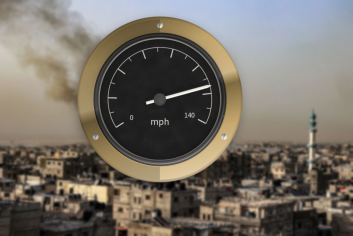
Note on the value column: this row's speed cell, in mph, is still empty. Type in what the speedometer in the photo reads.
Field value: 115 mph
